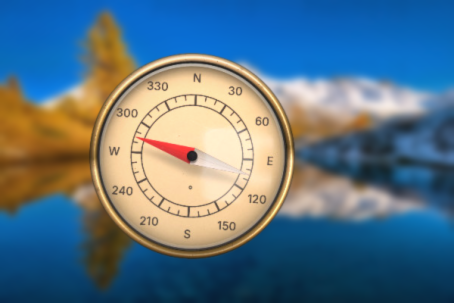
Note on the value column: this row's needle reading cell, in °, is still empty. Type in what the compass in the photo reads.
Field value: 285 °
